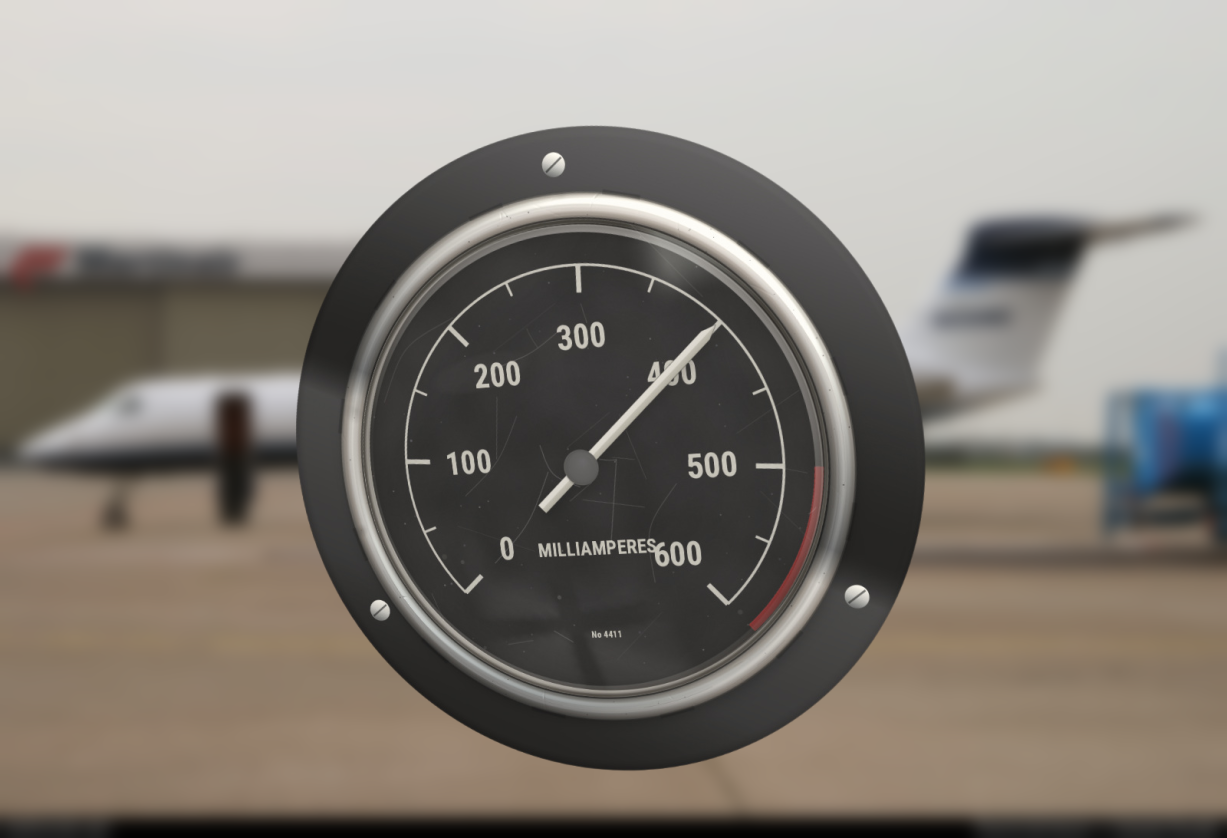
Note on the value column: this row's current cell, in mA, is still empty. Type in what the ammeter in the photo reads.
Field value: 400 mA
